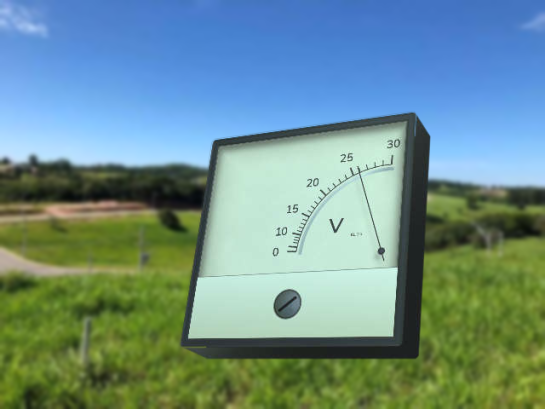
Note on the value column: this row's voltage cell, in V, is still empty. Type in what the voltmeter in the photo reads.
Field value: 26 V
